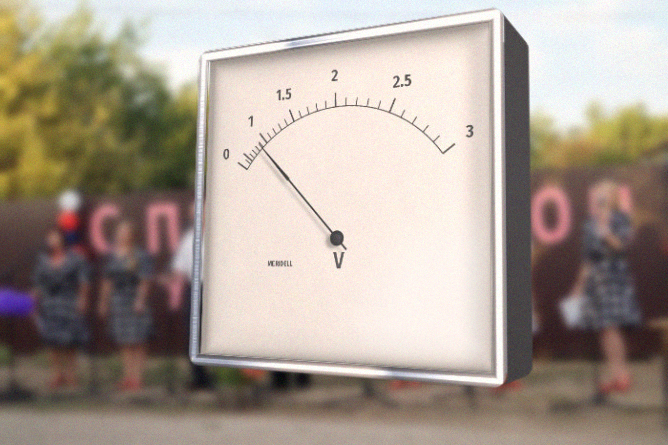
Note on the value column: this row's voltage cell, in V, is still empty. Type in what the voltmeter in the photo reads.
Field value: 0.9 V
